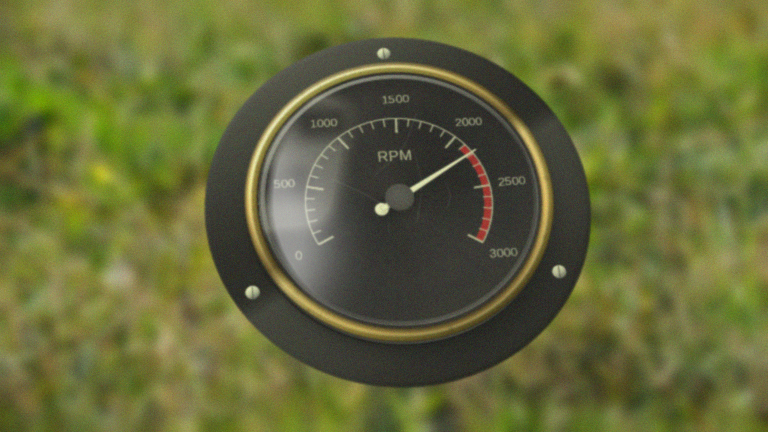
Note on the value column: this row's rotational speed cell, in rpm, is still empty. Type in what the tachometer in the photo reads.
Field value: 2200 rpm
